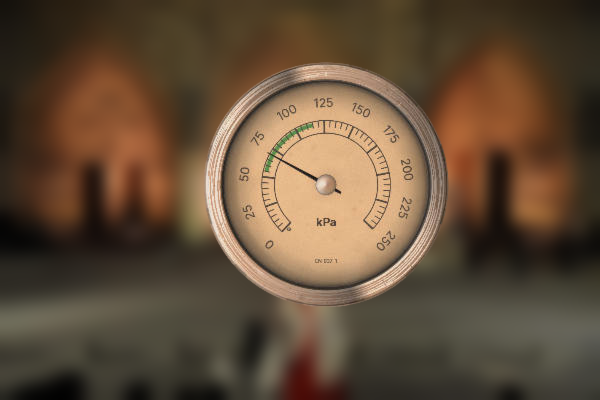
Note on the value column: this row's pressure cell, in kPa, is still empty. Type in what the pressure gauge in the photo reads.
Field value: 70 kPa
